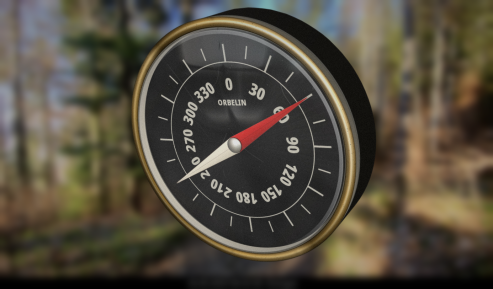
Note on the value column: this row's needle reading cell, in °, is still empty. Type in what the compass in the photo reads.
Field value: 60 °
